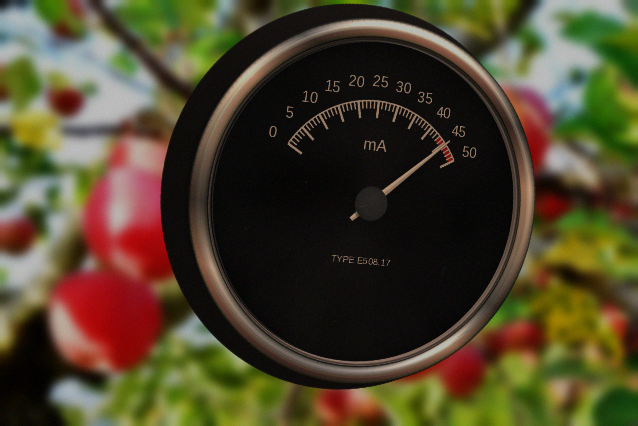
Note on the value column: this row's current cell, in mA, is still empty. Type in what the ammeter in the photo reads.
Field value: 45 mA
